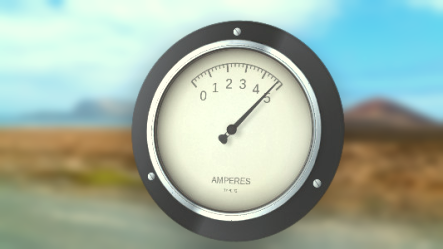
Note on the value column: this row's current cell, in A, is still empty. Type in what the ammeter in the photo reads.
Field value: 4.8 A
